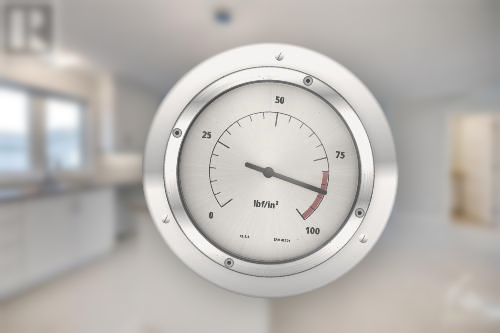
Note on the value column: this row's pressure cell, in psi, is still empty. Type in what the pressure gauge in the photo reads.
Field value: 87.5 psi
